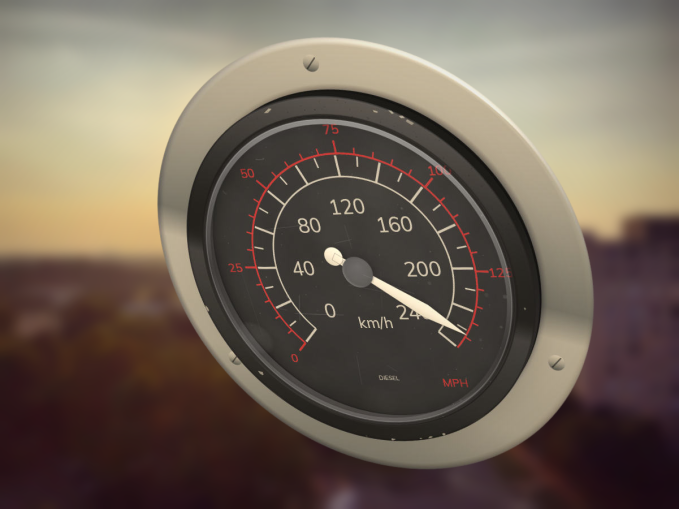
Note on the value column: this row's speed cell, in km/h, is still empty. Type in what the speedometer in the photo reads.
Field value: 230 km/h
